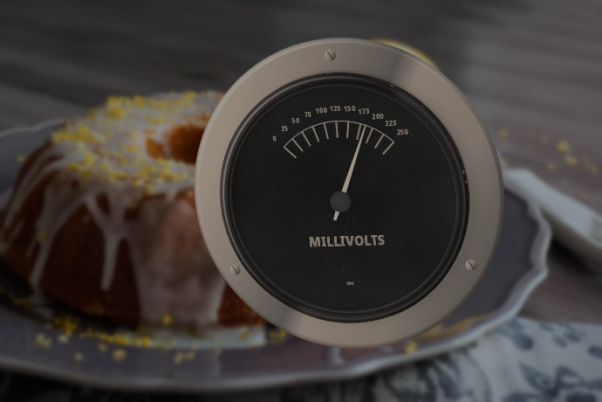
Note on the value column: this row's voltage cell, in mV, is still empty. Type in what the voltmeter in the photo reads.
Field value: 187.5 mV
